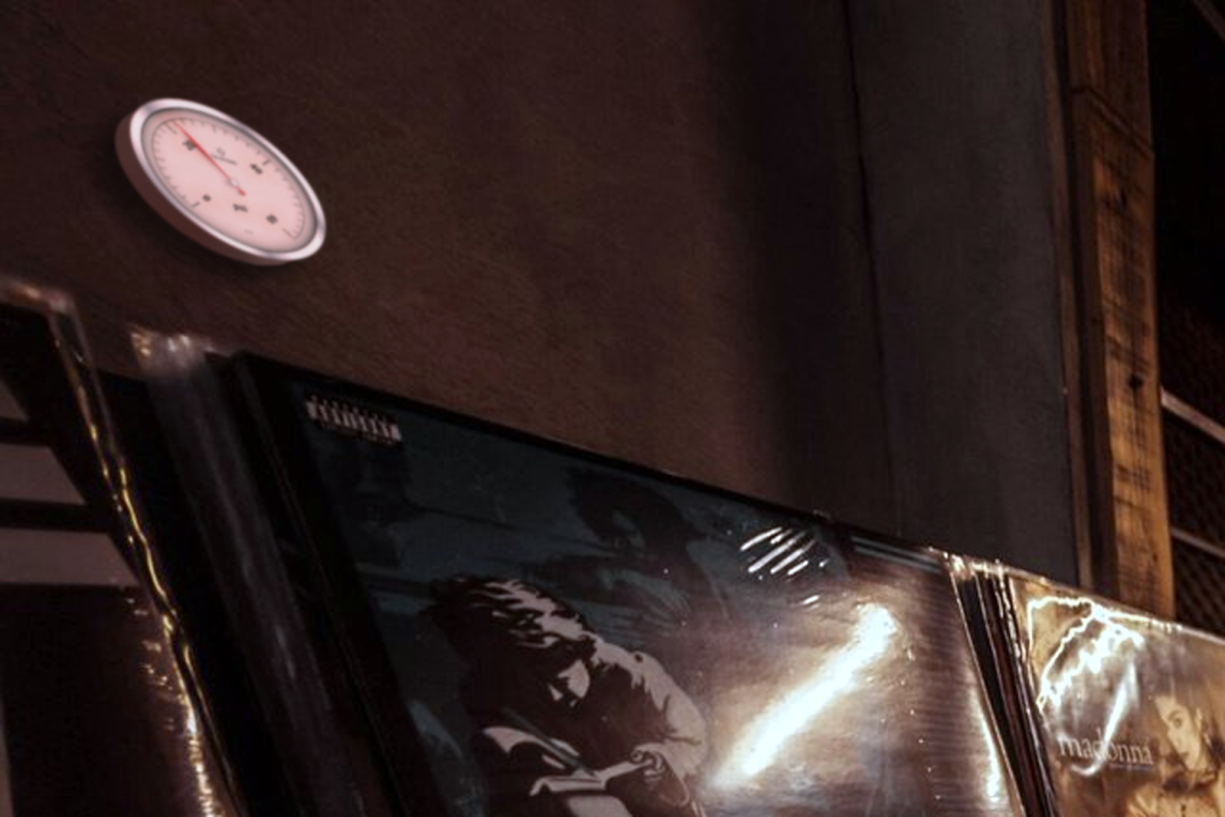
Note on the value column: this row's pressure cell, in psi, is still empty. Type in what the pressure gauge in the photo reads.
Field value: 22 psi
